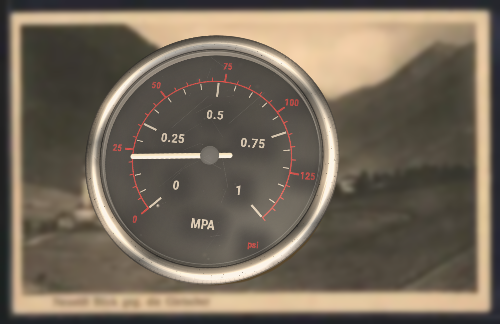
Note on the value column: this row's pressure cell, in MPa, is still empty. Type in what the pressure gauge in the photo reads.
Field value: 0.15 MPa
